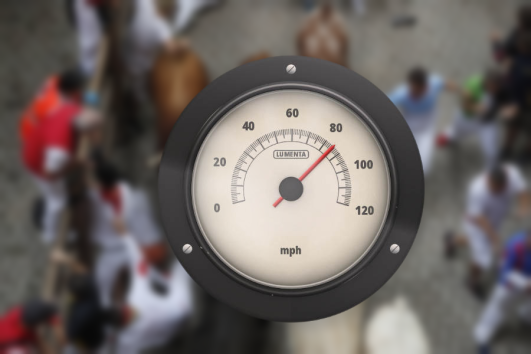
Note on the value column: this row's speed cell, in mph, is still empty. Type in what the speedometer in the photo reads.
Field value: 85 mph
